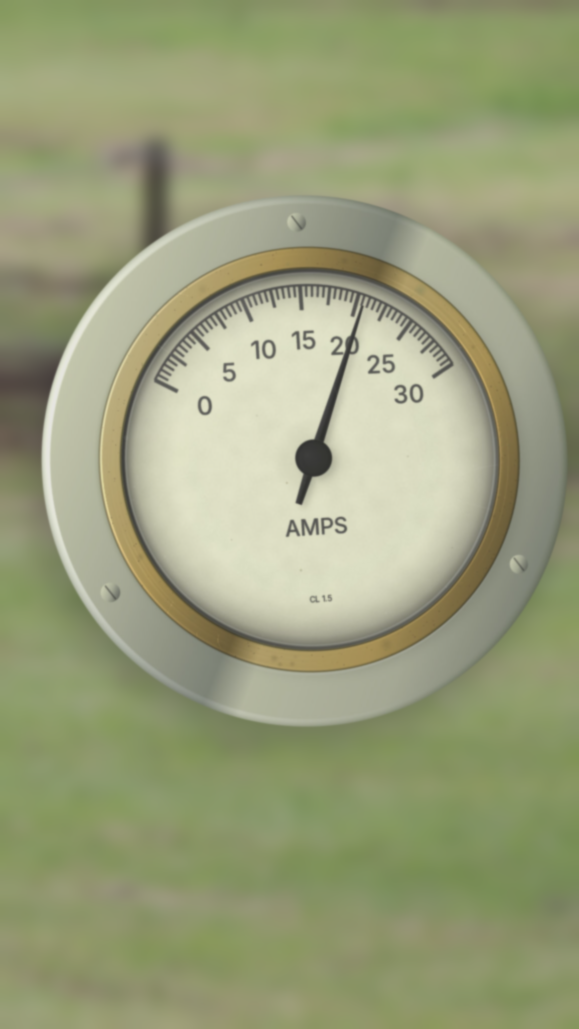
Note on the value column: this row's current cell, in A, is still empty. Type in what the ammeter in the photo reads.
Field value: 20.5 A
